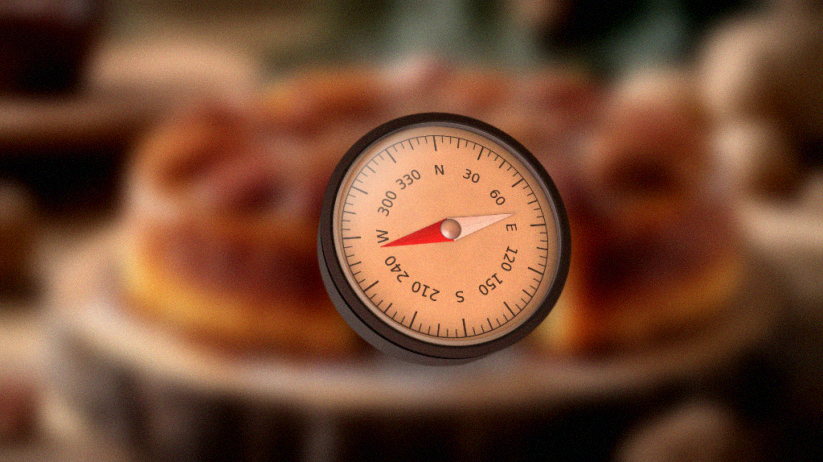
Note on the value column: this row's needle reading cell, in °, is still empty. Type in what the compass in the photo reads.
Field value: 260 °
